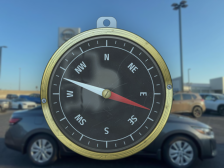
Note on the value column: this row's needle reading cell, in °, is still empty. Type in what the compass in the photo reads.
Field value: 110 °
